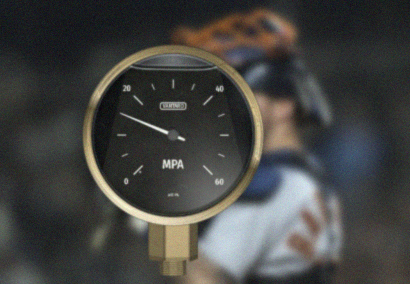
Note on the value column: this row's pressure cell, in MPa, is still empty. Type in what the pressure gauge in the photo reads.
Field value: 15 MPa
